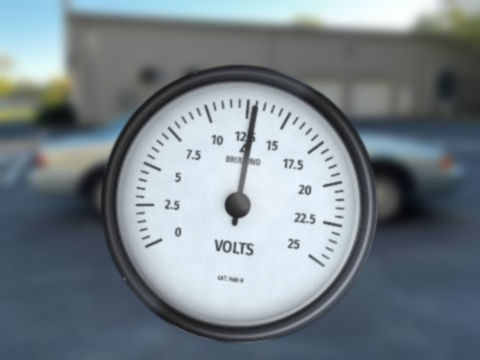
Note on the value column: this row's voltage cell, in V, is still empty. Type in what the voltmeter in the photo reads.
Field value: 13 V
